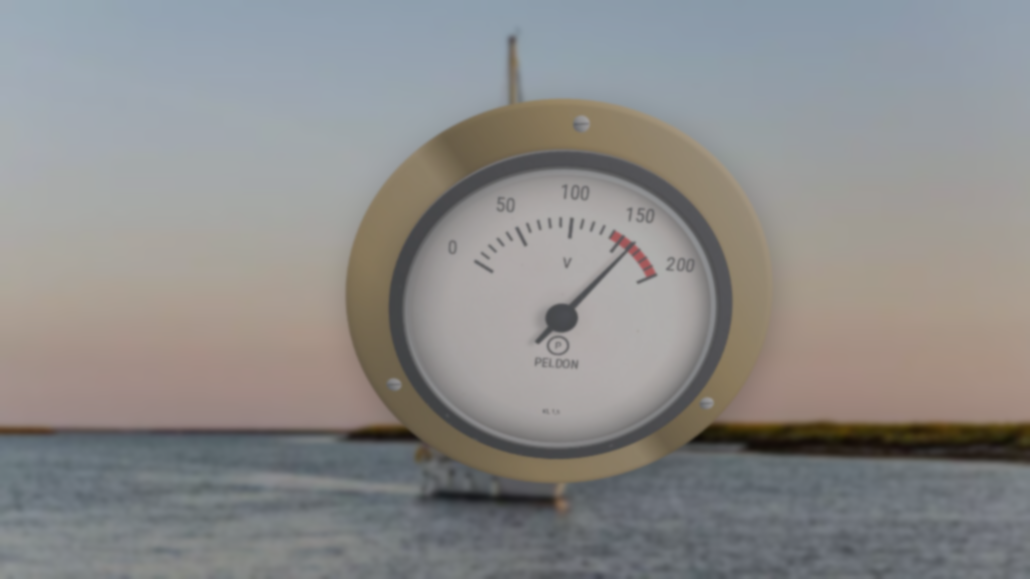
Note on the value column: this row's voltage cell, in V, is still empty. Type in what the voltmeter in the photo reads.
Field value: 160 V
